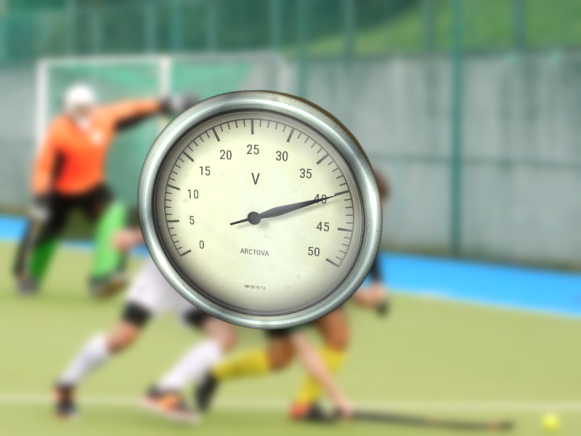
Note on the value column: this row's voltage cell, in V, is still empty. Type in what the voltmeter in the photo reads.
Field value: 40 V
